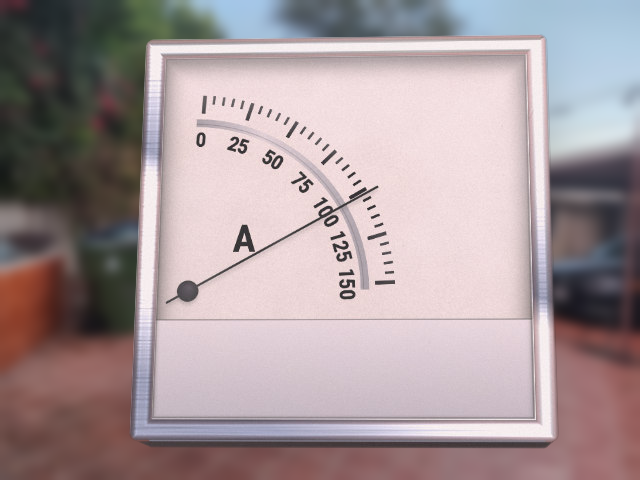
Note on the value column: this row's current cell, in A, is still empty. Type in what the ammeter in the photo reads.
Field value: 102.5 A
